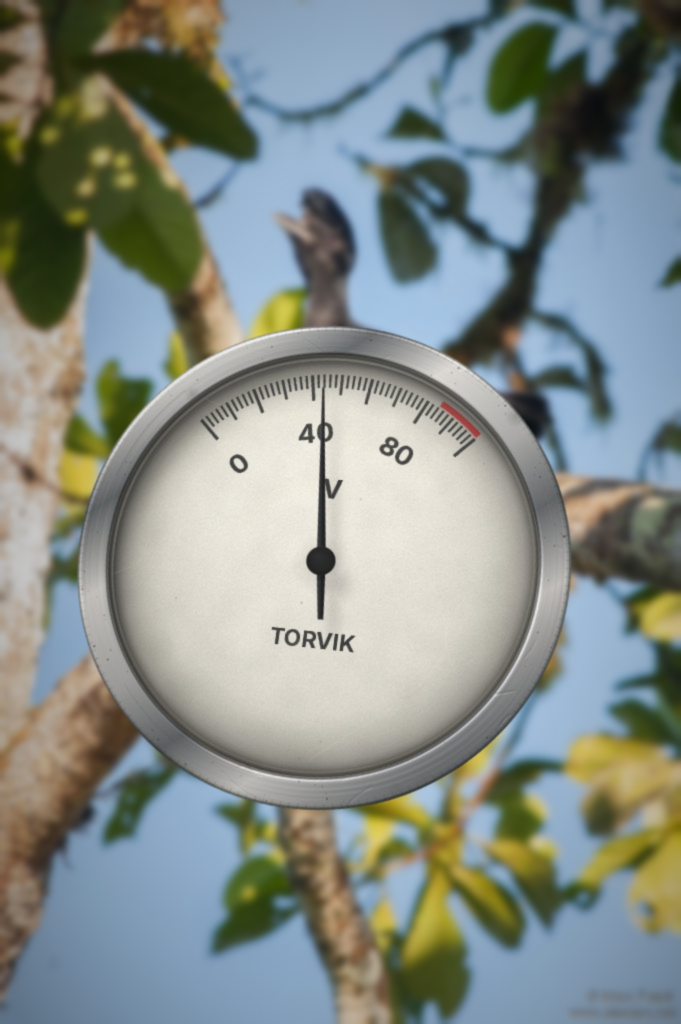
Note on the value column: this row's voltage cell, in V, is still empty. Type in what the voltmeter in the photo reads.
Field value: 44 V
